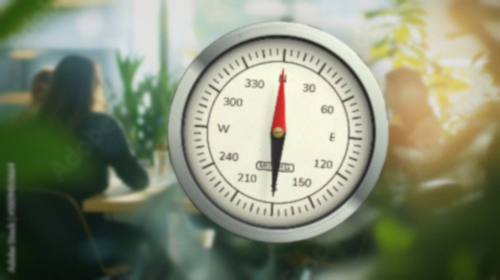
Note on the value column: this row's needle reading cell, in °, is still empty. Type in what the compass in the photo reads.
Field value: 0 °
